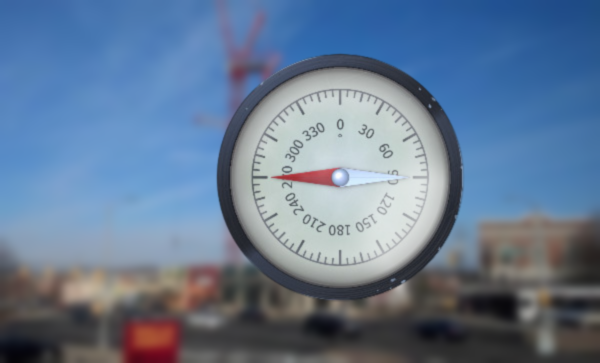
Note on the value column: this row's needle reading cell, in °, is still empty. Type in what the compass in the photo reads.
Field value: 270 °
